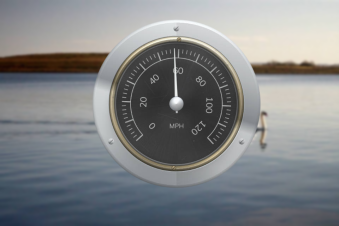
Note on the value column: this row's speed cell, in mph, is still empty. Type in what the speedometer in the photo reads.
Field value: 58 mph
